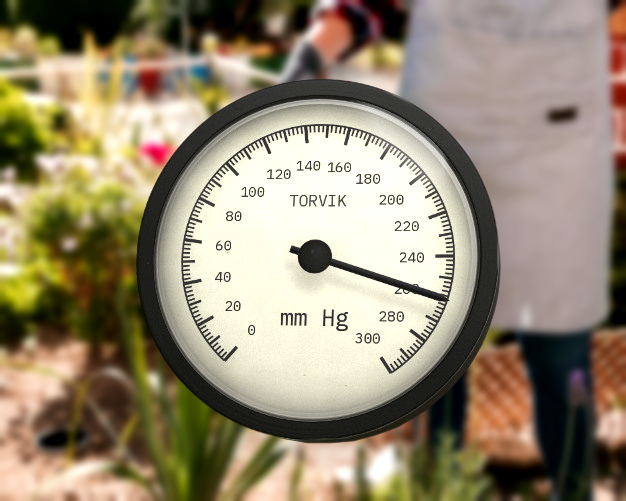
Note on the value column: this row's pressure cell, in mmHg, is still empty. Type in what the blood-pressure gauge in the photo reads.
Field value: 260 mmHg
